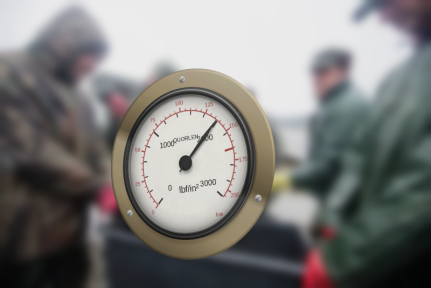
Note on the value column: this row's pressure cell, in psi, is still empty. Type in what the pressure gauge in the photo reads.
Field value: 2000 psi
